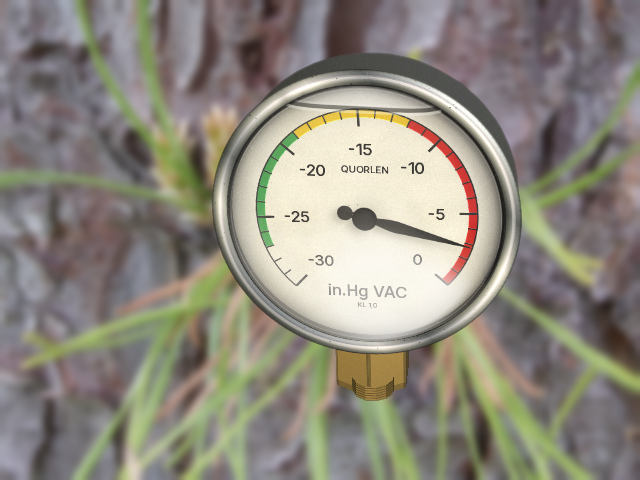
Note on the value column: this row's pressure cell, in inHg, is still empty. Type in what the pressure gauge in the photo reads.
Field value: -3 inHg
